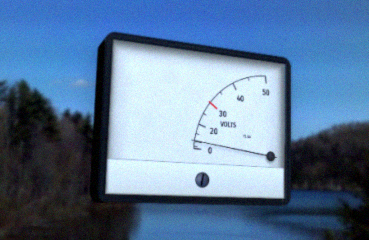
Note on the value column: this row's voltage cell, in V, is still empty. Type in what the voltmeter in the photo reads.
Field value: 10 V
